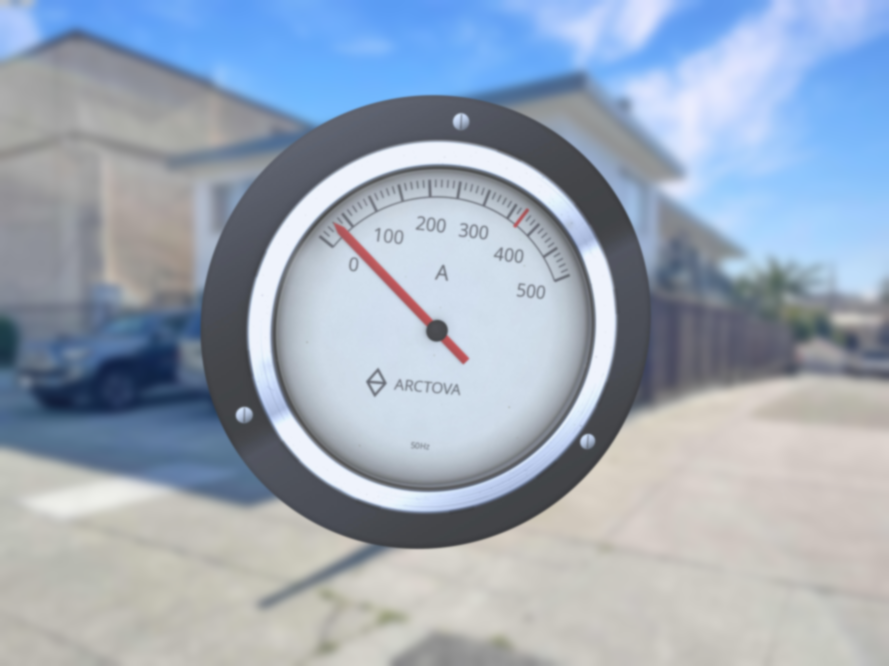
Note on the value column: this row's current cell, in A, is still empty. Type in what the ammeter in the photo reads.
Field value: 30 A
